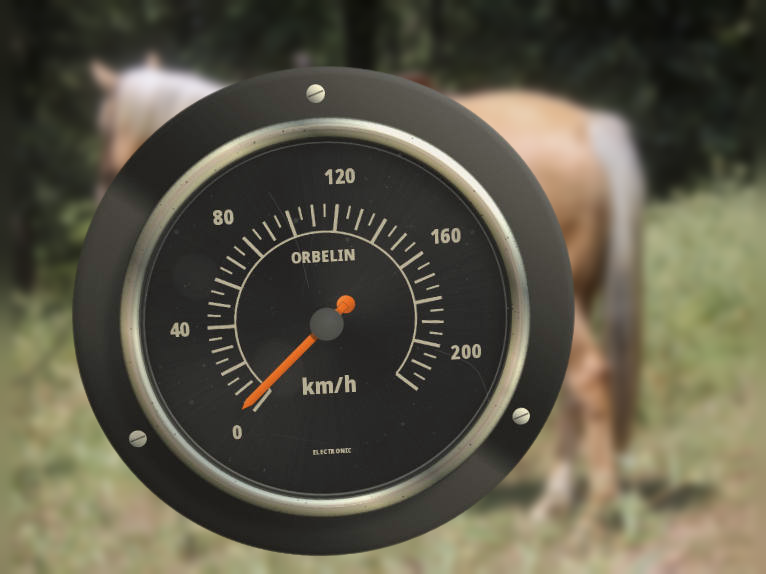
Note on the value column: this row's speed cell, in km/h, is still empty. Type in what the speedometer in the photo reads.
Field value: 5 km/h
